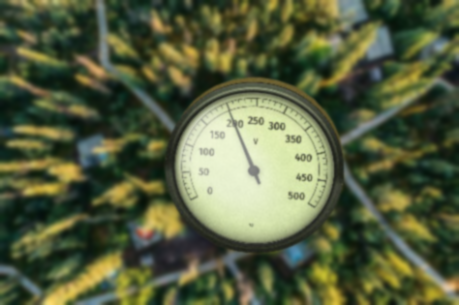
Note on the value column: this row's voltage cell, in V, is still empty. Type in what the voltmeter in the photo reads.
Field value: 200 V
